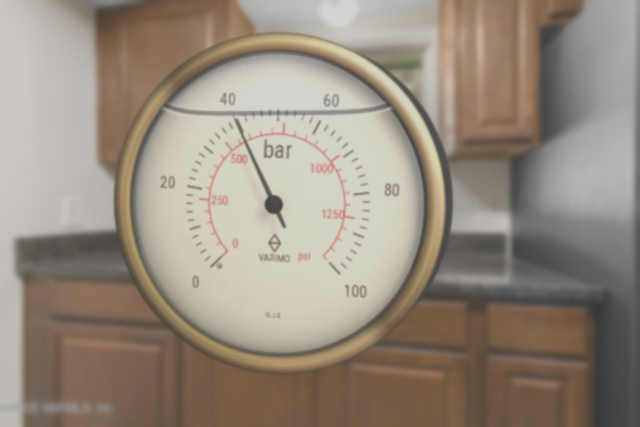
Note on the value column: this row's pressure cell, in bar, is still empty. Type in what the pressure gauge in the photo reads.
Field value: 40 bar
